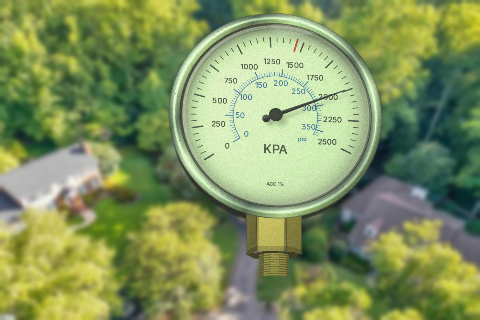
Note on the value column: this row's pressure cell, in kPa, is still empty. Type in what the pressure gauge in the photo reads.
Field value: 2000 kPa
